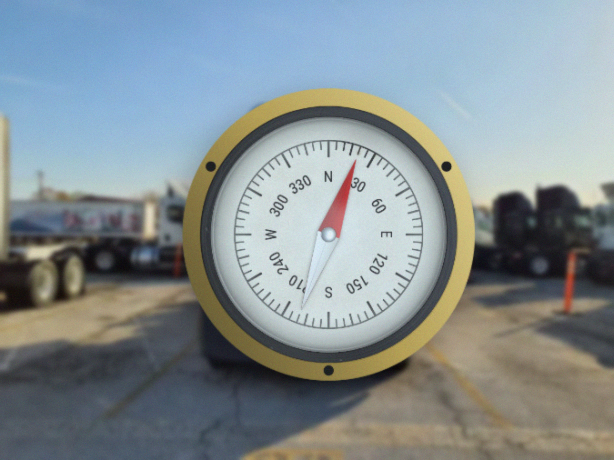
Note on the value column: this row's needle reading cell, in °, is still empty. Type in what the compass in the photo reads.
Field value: 20 °
